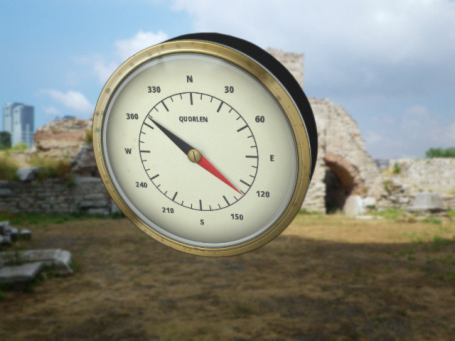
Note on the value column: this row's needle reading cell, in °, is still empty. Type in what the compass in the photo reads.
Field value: 130 °
